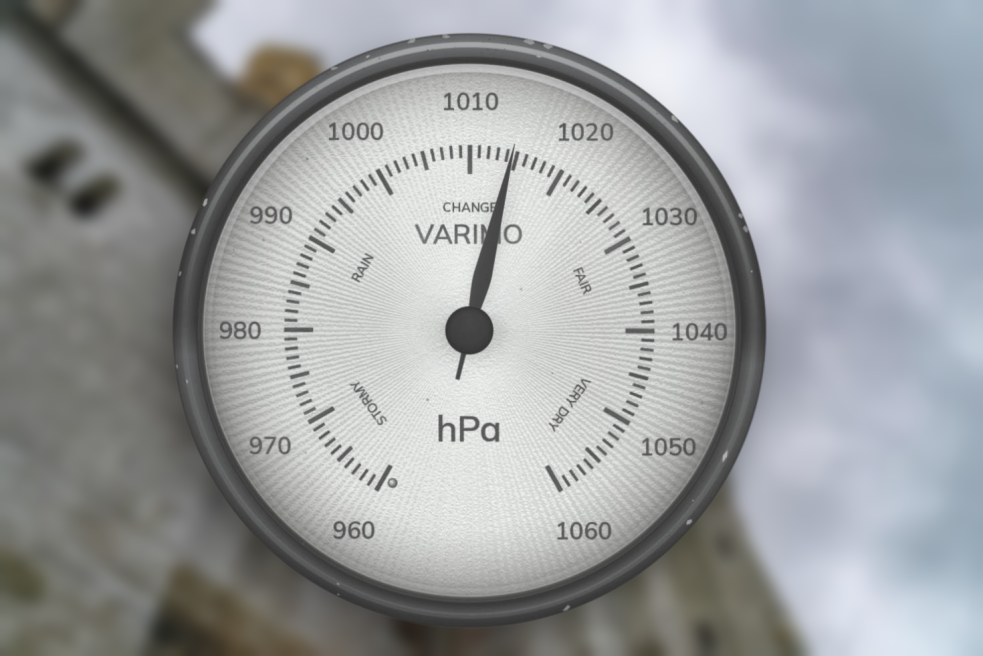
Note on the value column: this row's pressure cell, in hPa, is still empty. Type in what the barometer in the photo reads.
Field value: 1014.5 hPa
